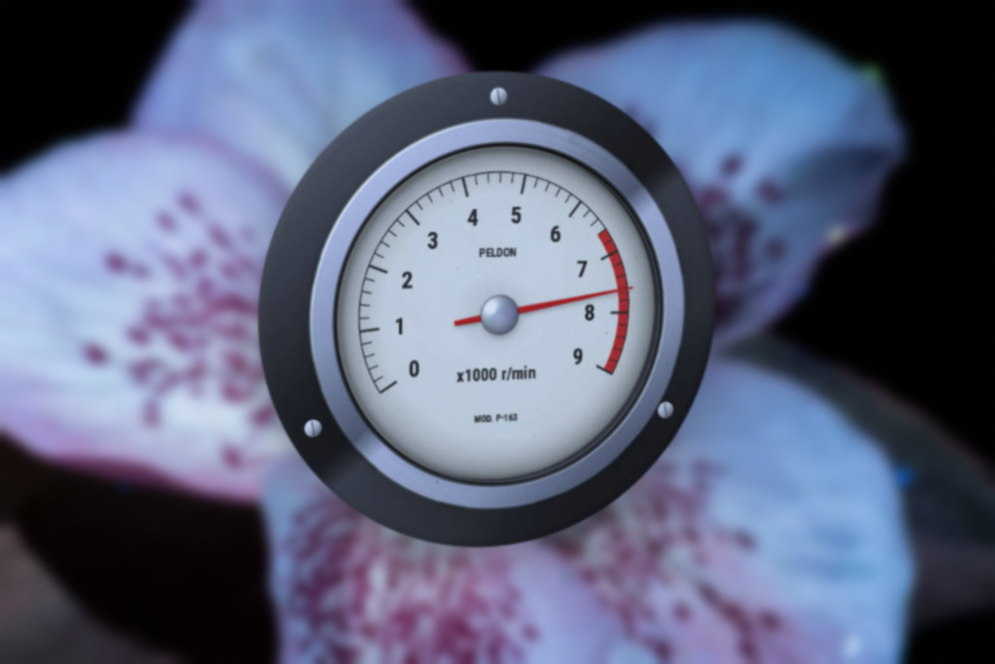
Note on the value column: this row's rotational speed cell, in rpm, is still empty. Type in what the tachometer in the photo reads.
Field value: 7600 rpm
